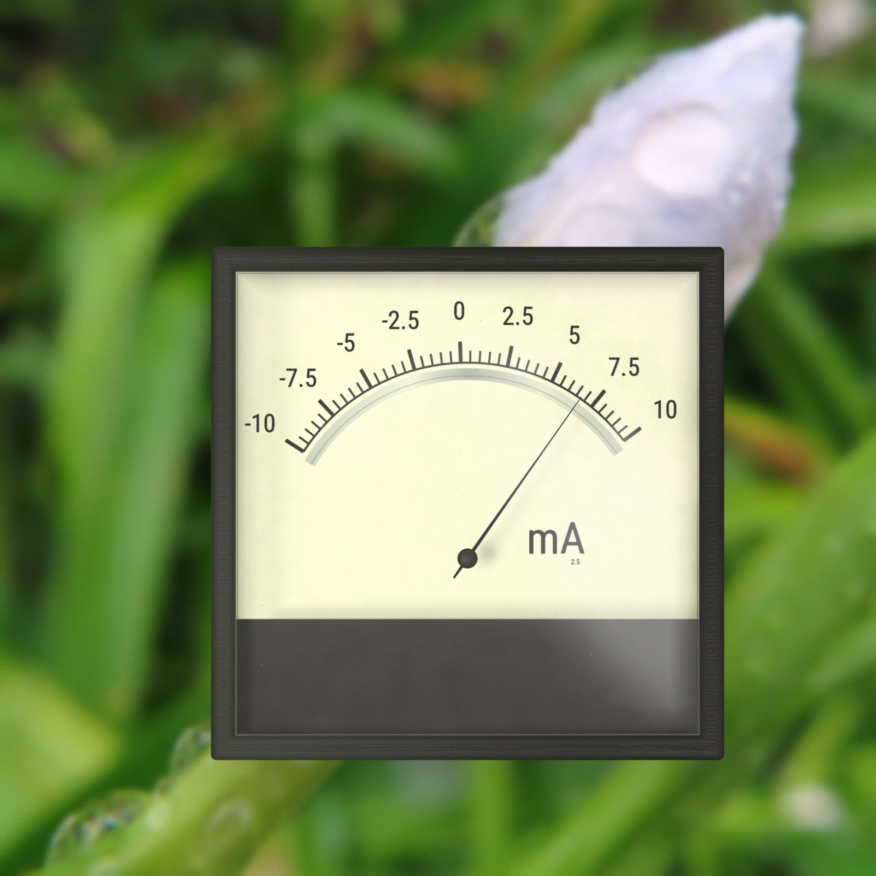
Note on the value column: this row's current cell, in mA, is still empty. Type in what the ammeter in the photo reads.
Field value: 6.75 mA
